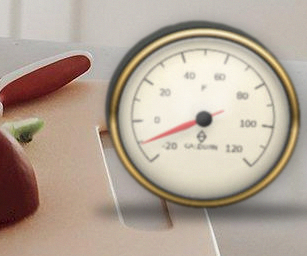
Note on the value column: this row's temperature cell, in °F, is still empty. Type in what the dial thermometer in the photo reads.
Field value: -10 °F
